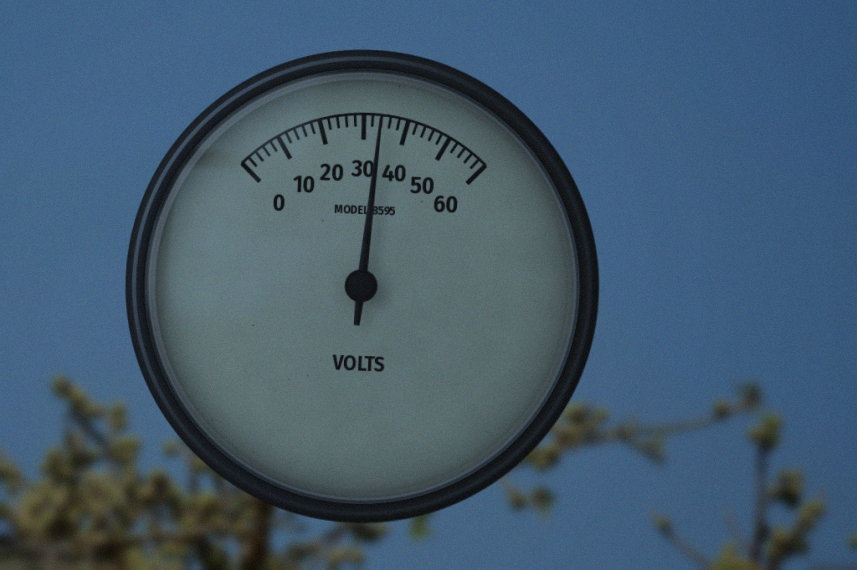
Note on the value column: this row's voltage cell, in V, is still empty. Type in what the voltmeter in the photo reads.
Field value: 34 V
